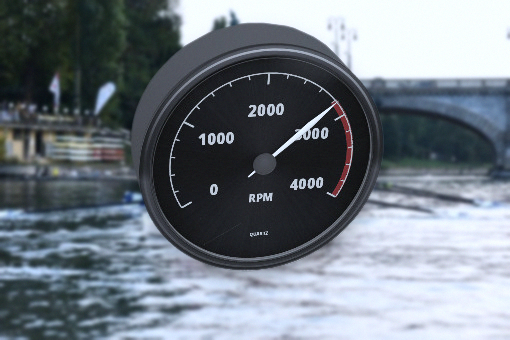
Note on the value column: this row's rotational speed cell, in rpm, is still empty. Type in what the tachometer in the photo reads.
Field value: 2800 rpm
